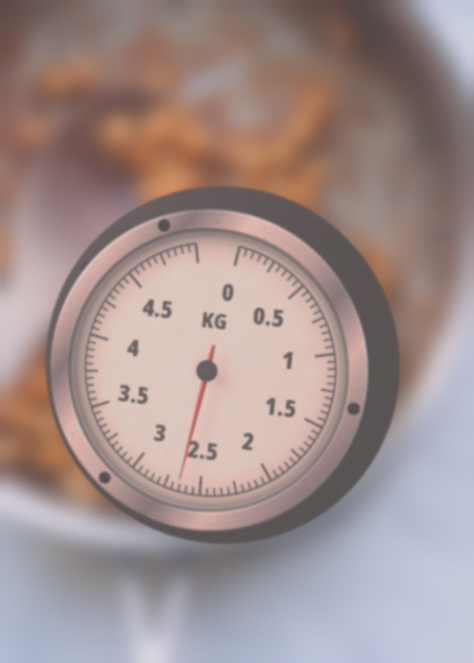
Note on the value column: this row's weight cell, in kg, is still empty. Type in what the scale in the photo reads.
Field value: 2.65 kg
